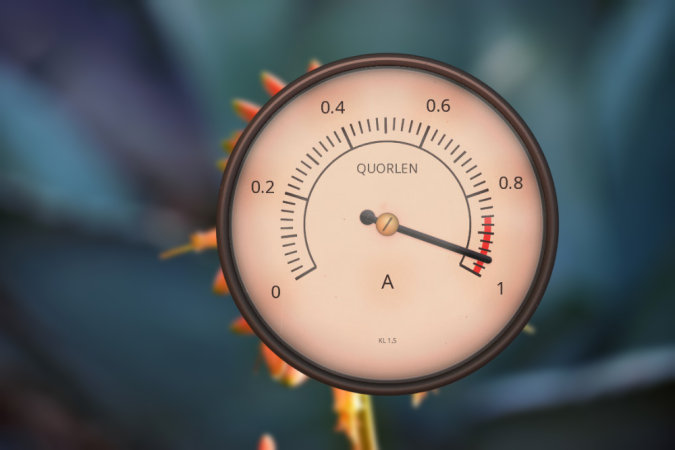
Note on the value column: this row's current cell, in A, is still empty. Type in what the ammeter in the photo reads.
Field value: 0.96 A
